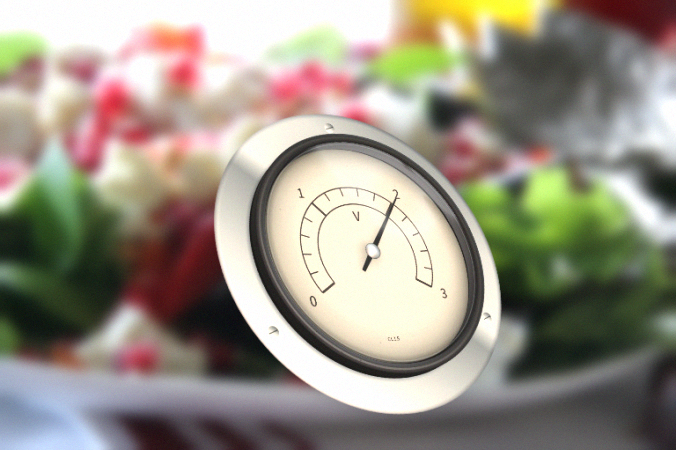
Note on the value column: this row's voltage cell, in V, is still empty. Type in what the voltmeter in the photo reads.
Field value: 2 V
